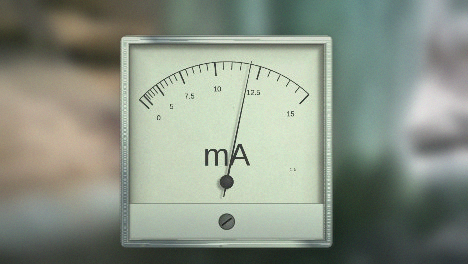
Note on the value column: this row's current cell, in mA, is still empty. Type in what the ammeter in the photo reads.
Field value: 12 mA
